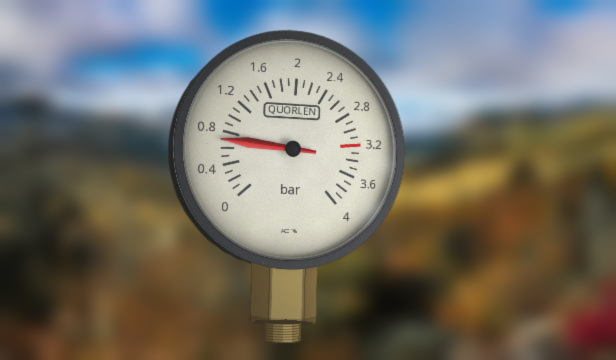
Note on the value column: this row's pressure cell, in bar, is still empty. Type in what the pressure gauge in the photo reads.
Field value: 0.7 bar
